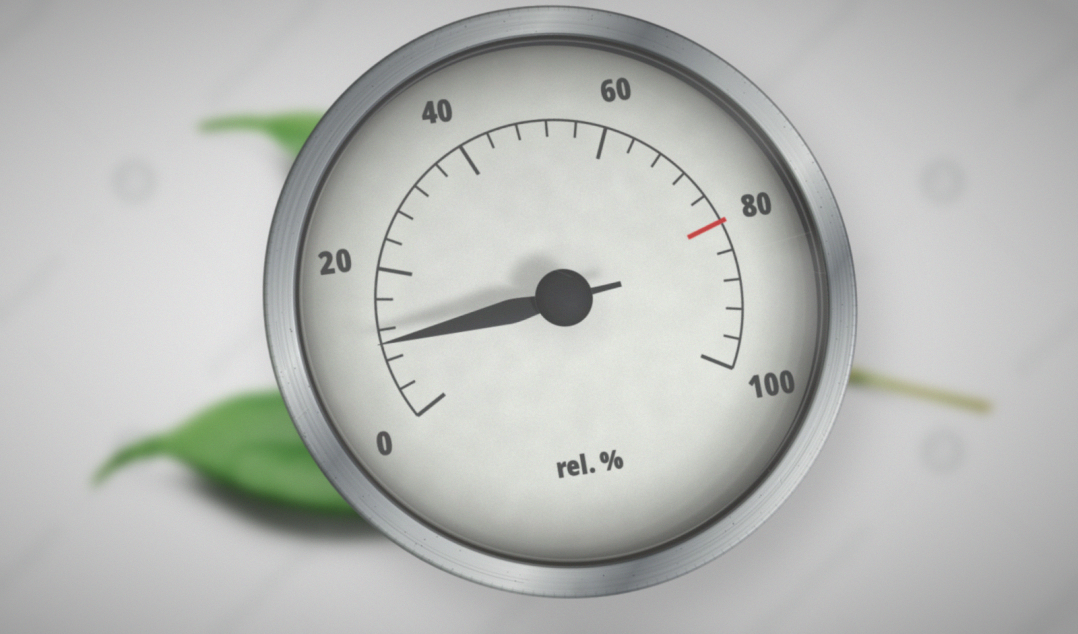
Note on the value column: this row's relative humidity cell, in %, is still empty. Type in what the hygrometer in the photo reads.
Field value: 10 %
